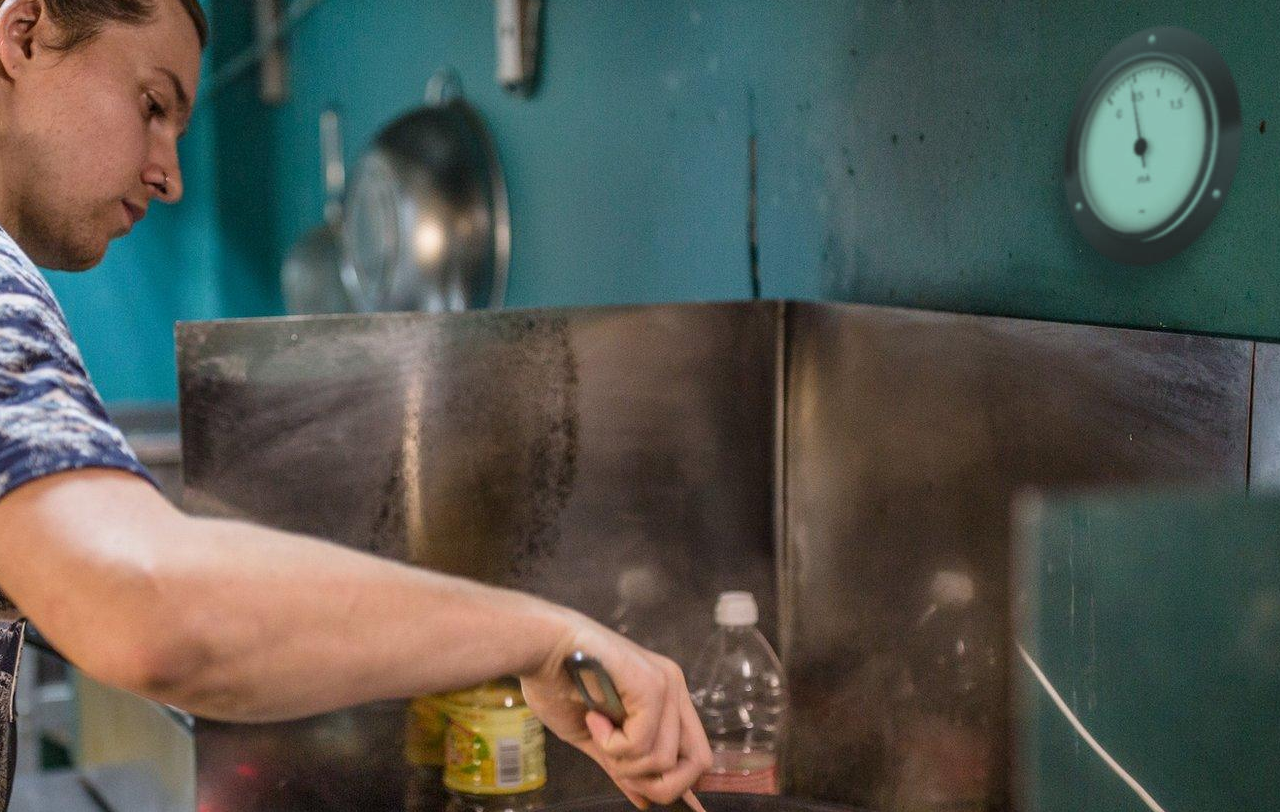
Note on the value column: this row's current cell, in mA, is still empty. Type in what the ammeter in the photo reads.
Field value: 0.5 mA
